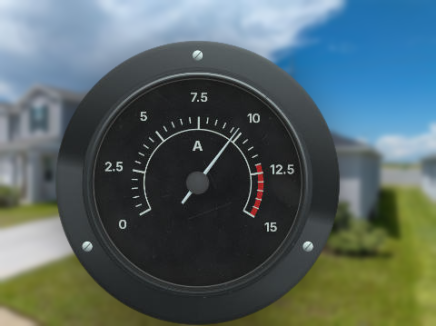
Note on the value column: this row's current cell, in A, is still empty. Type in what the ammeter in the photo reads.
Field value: 9.75 A
